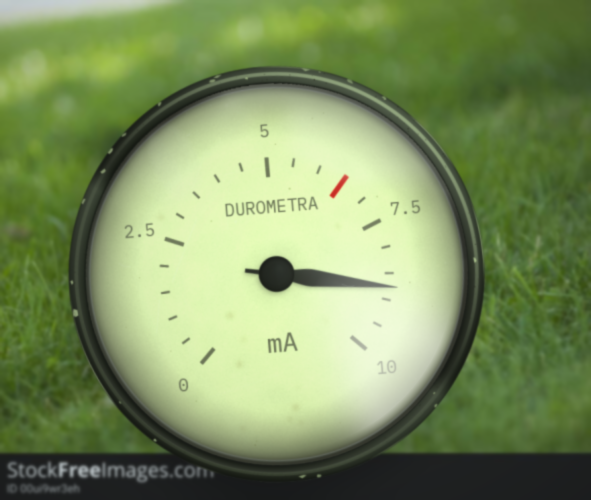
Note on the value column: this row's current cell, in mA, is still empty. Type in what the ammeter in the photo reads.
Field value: 8.75 mA
